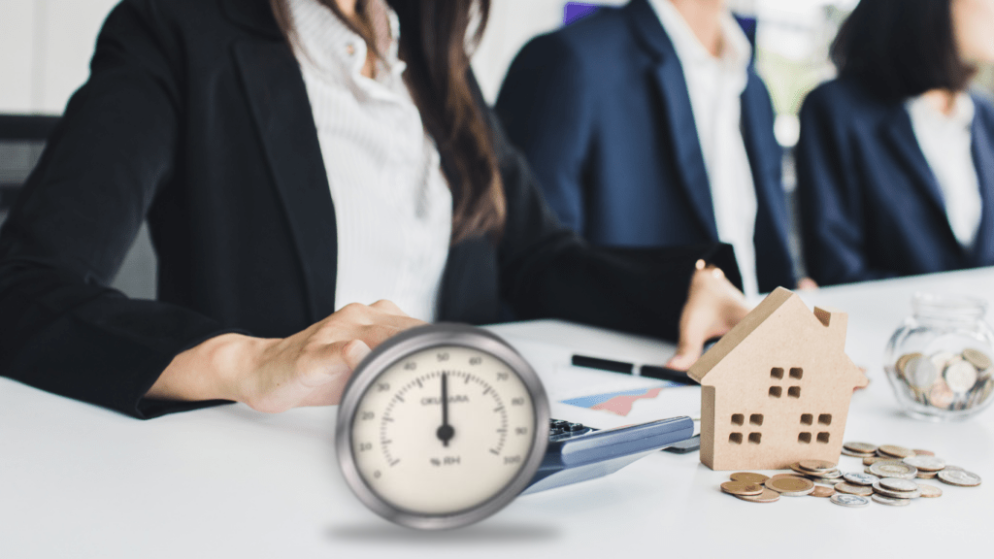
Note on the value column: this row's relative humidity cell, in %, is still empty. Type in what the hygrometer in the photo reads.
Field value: 50 %
